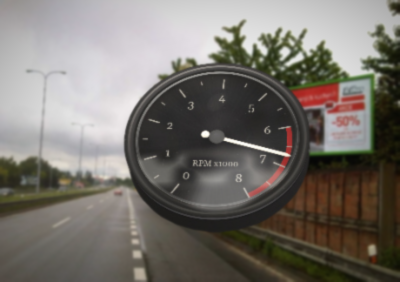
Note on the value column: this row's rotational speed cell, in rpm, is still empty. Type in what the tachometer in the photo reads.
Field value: 6750 rpm
